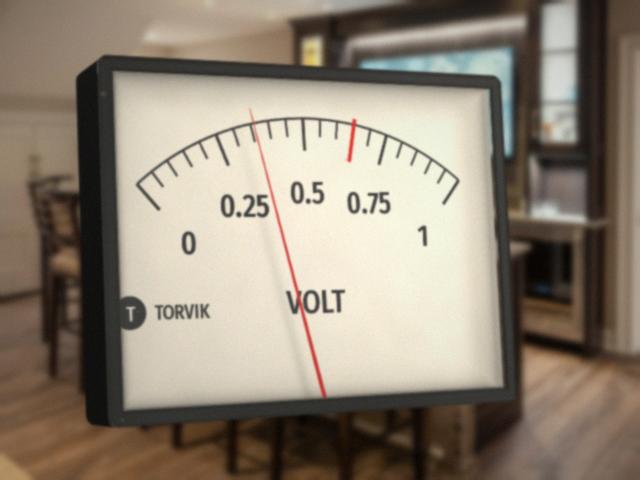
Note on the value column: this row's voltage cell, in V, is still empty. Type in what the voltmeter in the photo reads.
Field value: 0.35 V
